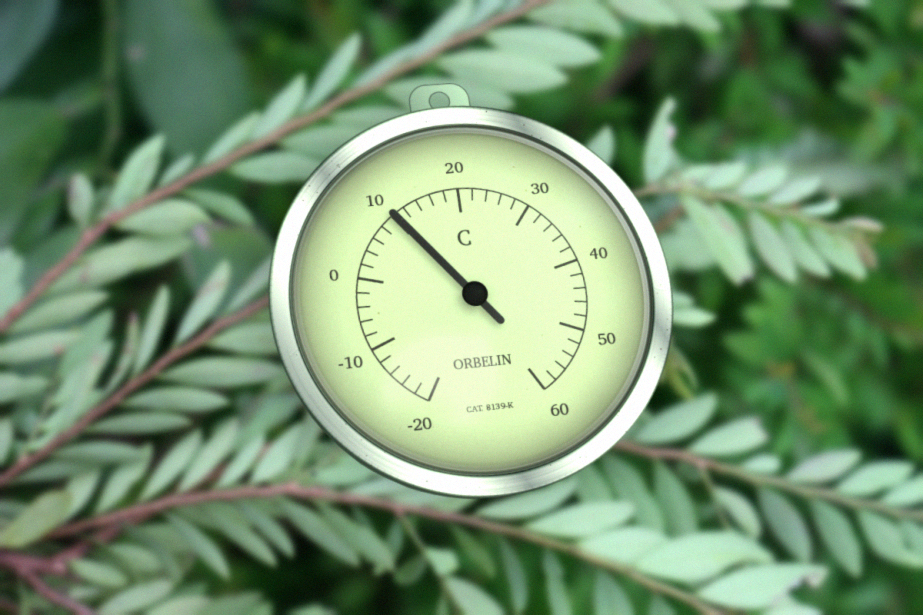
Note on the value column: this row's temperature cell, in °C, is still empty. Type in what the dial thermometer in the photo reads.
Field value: 10 °C
